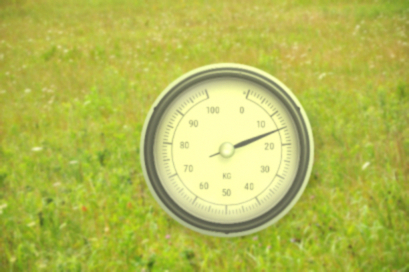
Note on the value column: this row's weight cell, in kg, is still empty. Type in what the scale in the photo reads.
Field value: 15 kg
